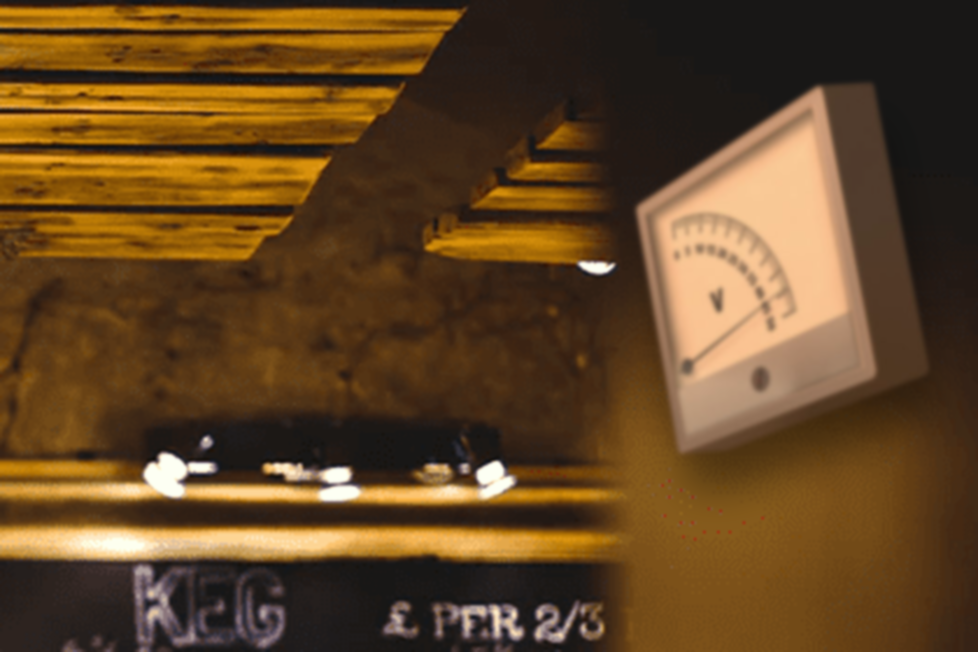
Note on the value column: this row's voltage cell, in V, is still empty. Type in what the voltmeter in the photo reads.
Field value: 45 V
